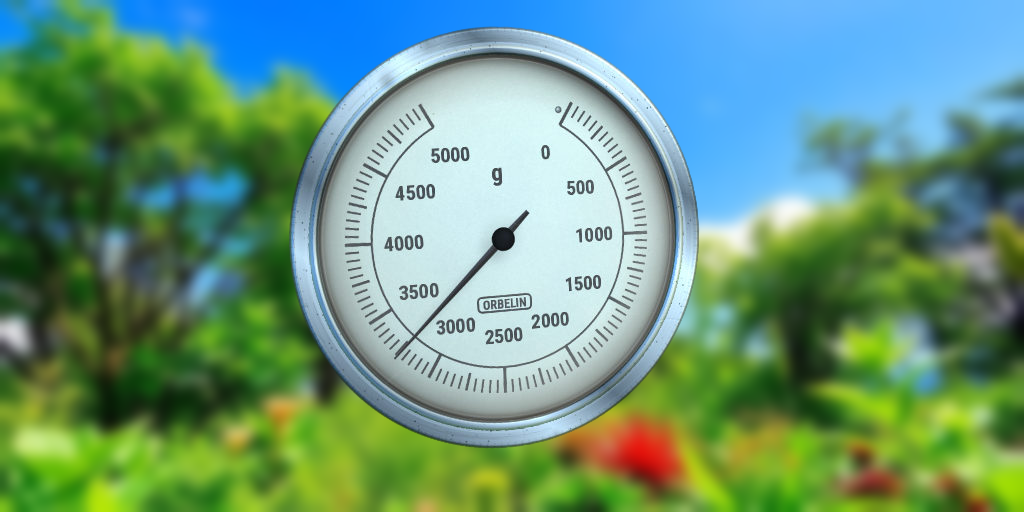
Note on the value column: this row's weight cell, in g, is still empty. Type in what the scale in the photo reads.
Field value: 3250 g
